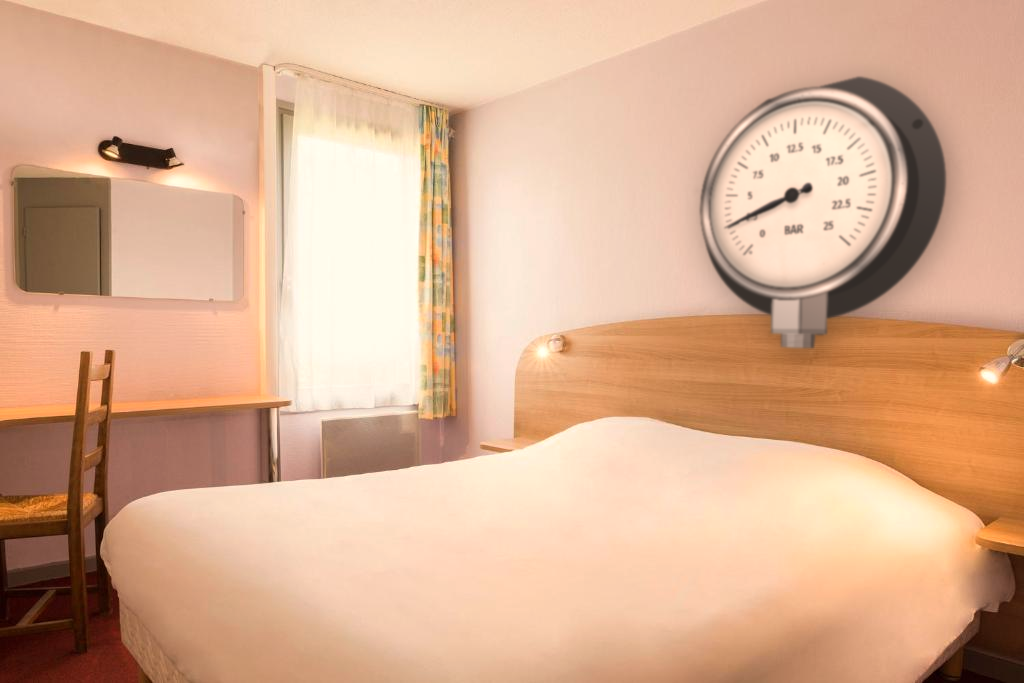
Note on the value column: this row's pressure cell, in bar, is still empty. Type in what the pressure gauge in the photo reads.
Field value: 2.5 bar
